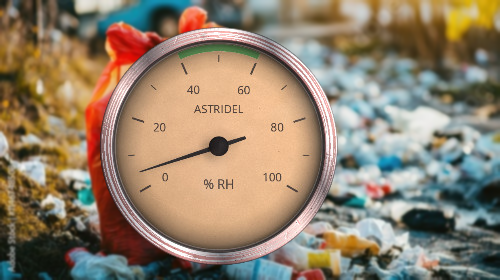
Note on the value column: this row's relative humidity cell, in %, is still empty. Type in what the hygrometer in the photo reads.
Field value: 5 %
